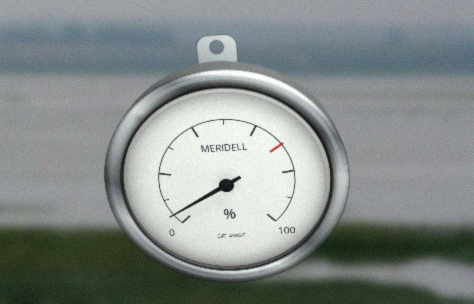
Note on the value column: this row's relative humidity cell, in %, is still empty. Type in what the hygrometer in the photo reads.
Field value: 5 %
